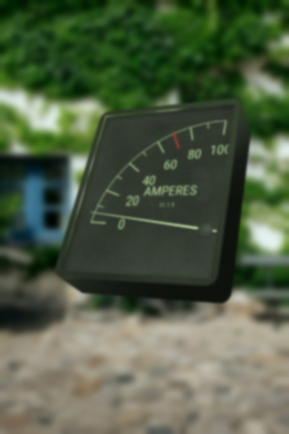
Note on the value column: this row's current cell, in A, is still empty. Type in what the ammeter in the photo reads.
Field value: 5 A
